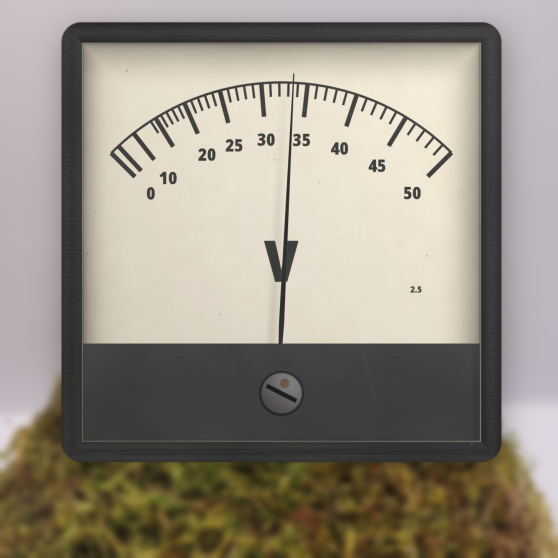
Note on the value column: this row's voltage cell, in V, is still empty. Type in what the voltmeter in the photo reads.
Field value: 33.5 V
